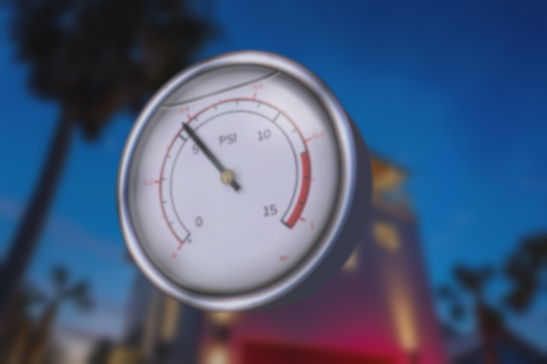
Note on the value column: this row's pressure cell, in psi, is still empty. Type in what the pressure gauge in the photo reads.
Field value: 5.5 psi
